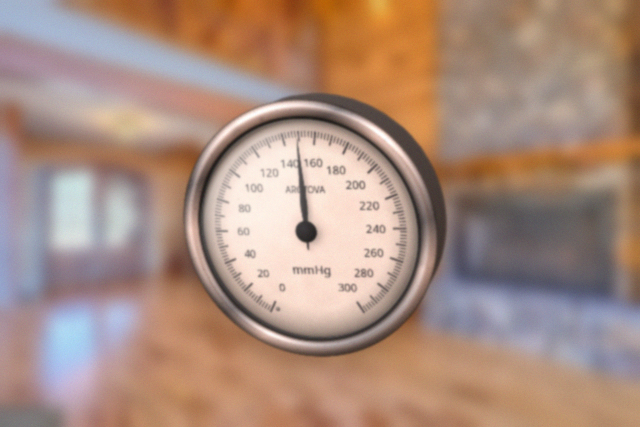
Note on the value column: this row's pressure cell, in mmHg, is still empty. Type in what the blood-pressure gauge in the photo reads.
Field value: 150 mmHg
